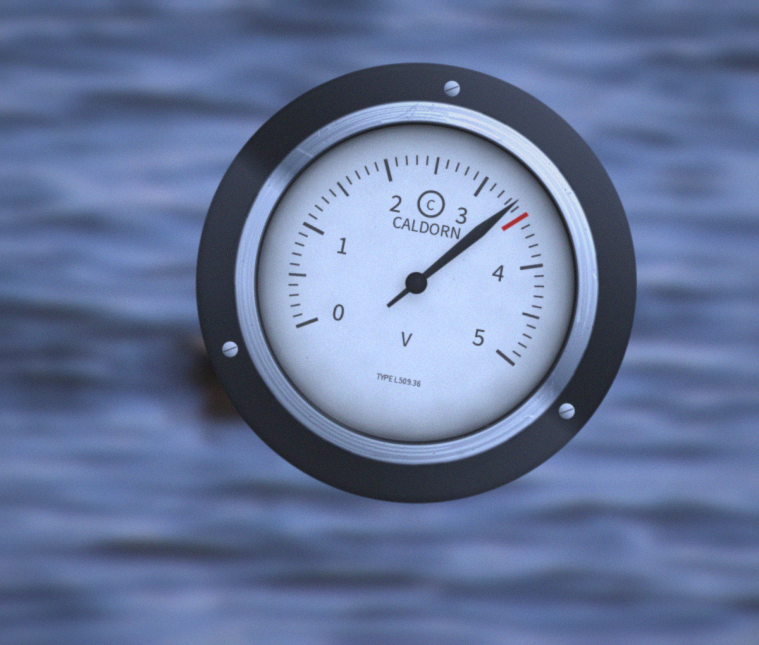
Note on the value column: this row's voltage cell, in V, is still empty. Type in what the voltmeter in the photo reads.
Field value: 3.35 V
